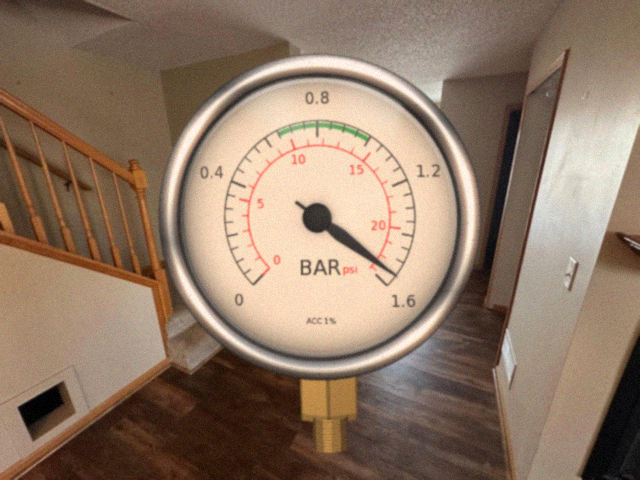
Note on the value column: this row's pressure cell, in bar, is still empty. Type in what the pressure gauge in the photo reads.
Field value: 1.55 bar
